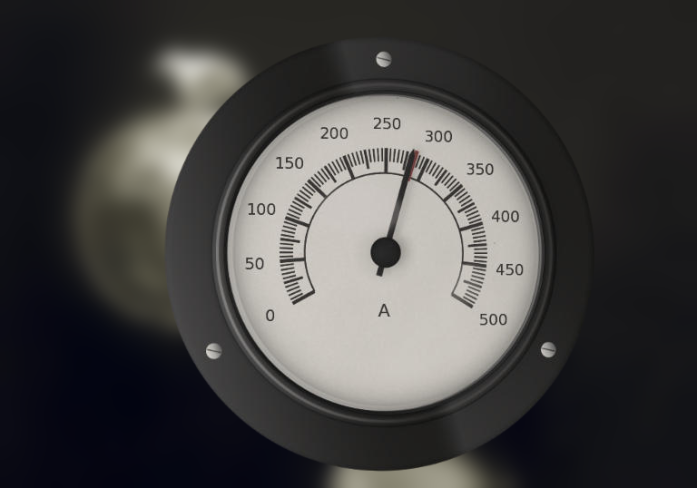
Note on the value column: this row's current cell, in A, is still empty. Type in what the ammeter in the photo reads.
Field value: 280 A
